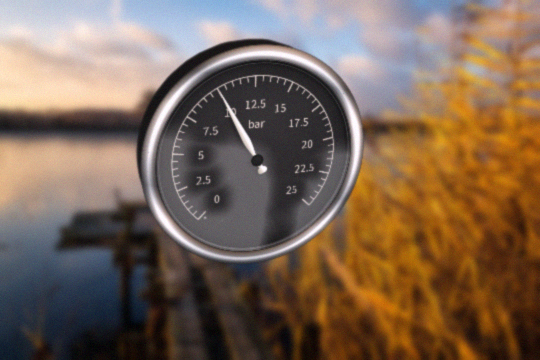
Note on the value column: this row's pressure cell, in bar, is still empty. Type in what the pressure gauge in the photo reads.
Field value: 10 bar
